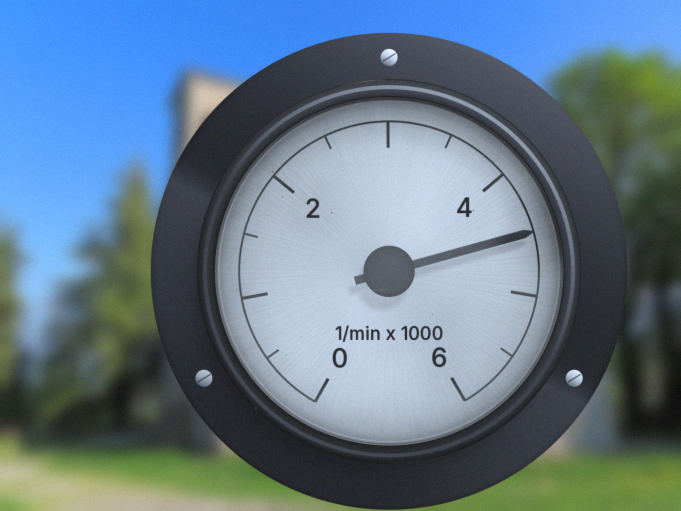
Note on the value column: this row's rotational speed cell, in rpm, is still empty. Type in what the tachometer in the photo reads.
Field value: 4500 rpm
